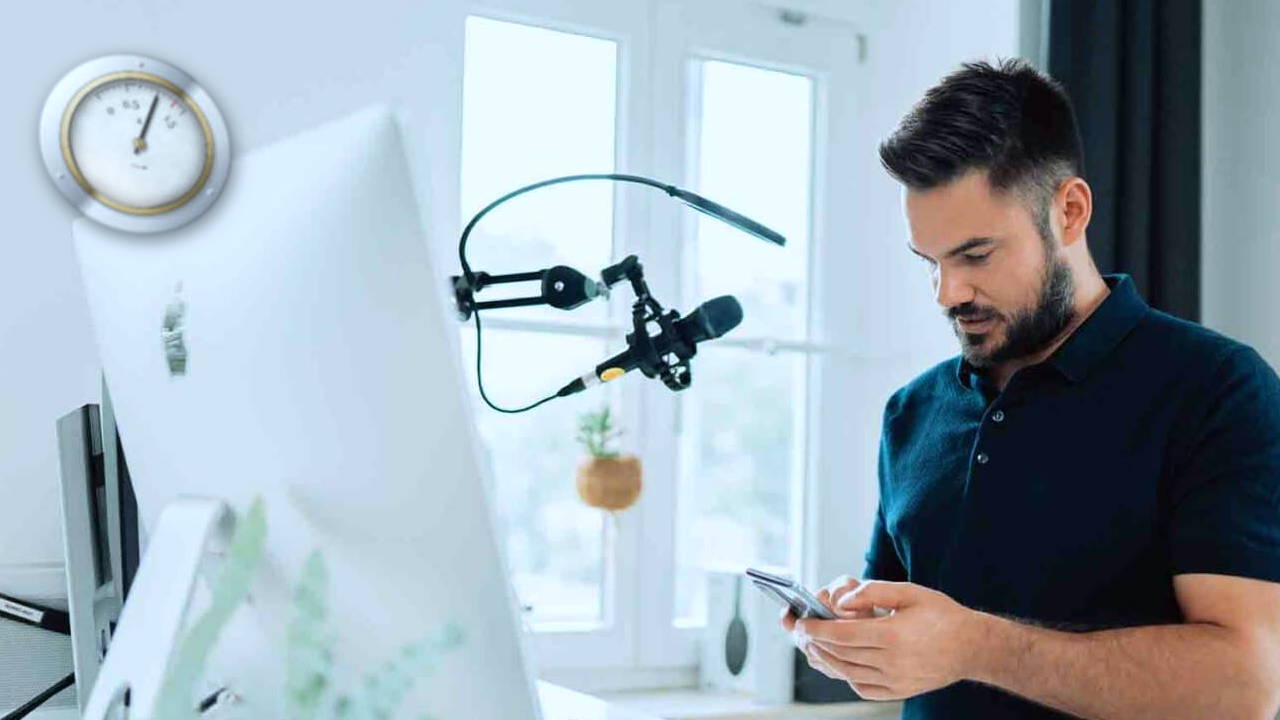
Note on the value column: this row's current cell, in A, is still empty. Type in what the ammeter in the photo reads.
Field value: 1 A
